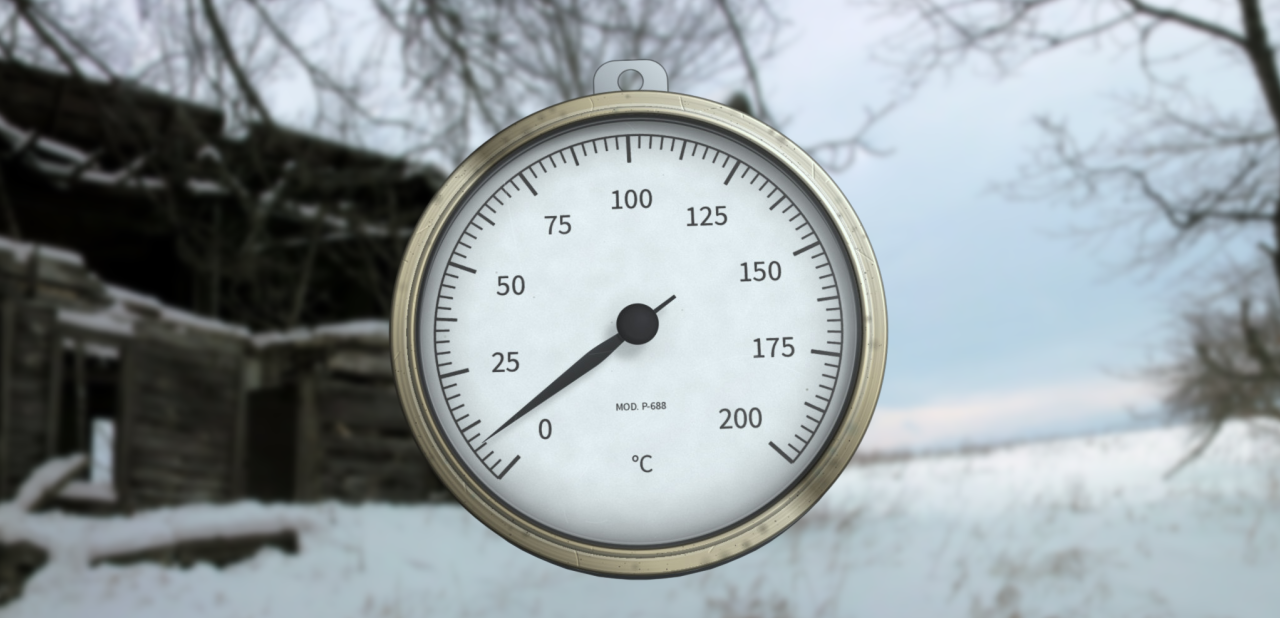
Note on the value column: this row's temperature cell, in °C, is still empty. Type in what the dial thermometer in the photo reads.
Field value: 7.5 °C
